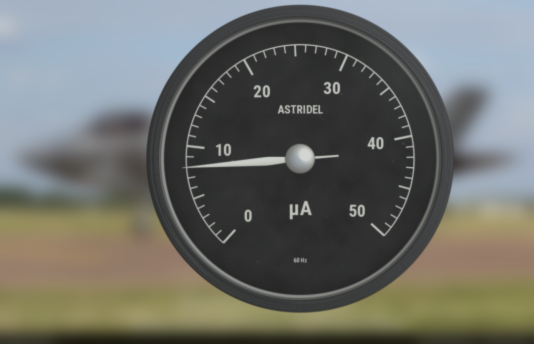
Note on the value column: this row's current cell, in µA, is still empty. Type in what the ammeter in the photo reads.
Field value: 8 µA
